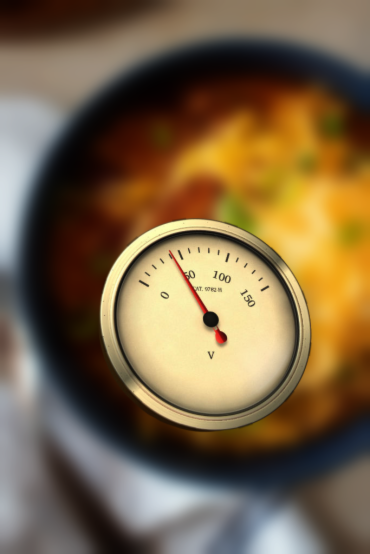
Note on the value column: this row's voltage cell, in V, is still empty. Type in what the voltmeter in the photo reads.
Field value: 40 V
